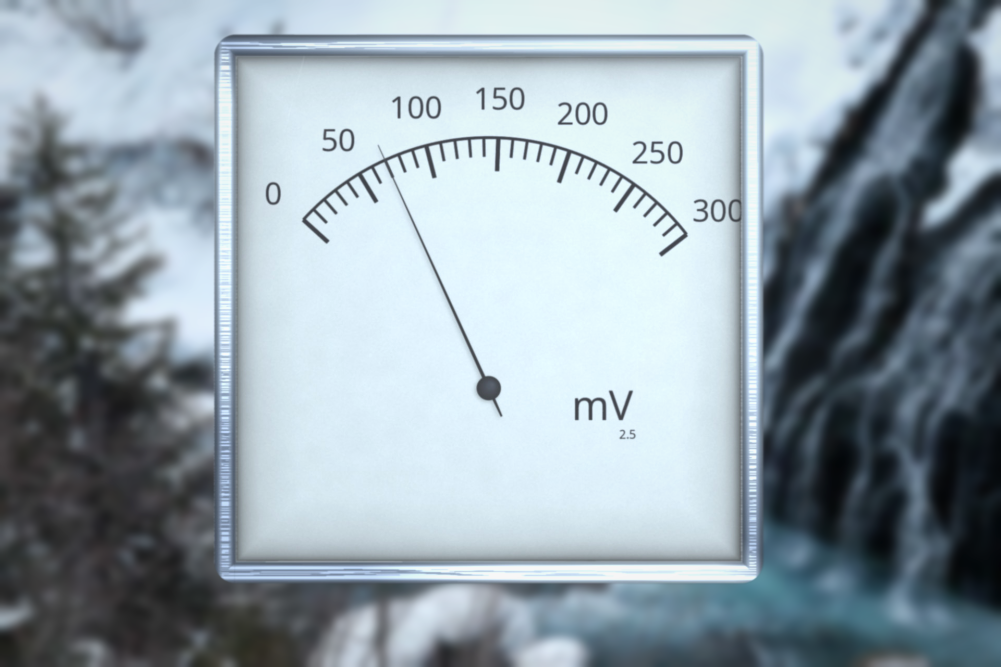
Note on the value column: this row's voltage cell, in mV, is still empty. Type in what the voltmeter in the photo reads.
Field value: 70 mV
